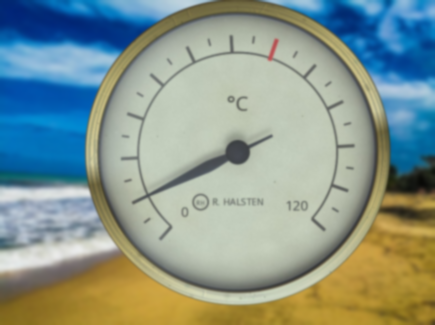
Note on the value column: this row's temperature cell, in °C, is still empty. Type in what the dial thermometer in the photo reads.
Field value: 10 °C
